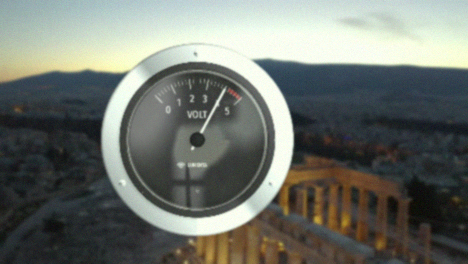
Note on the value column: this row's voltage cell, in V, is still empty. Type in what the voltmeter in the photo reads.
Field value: 4 V
